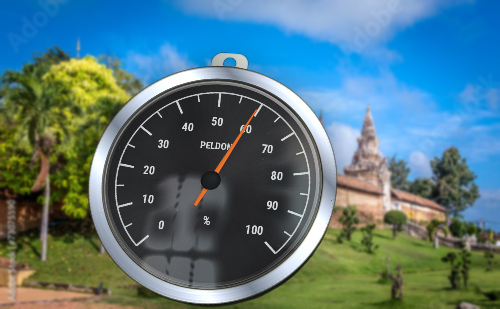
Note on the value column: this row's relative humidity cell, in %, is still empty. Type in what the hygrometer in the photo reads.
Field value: 60 %
